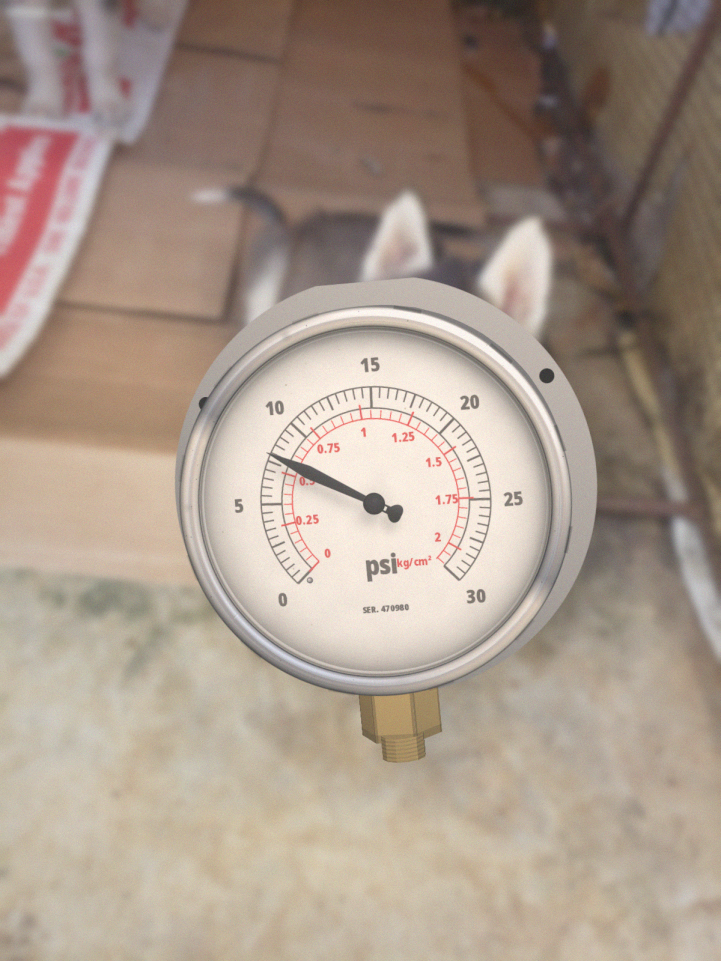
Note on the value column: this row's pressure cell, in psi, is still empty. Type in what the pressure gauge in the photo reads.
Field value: 8 psi
